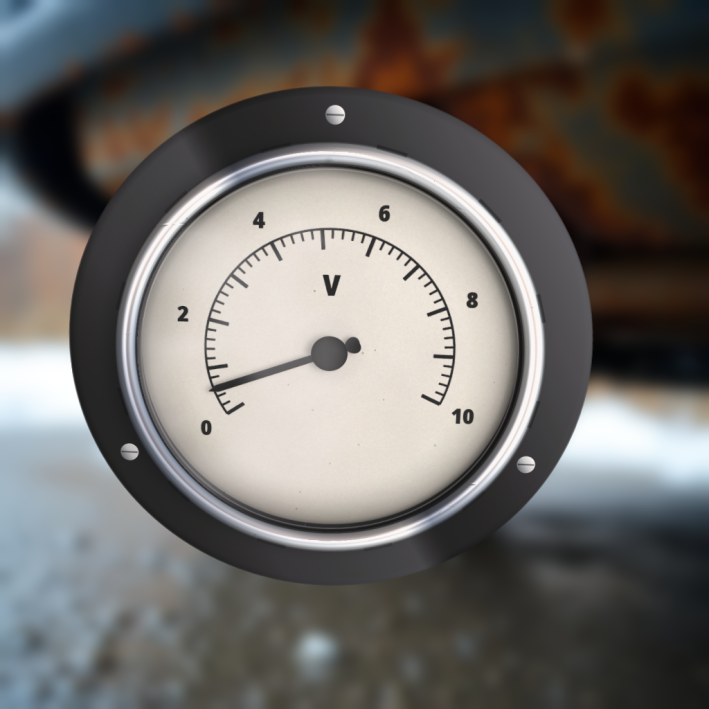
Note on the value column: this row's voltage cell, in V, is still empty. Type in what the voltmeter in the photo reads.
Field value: 0.6 V
